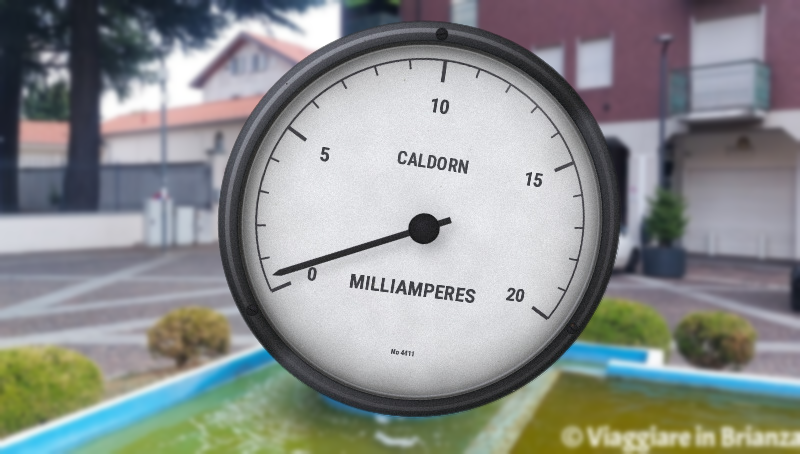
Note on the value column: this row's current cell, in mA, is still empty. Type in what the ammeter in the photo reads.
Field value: 0.5 mA
